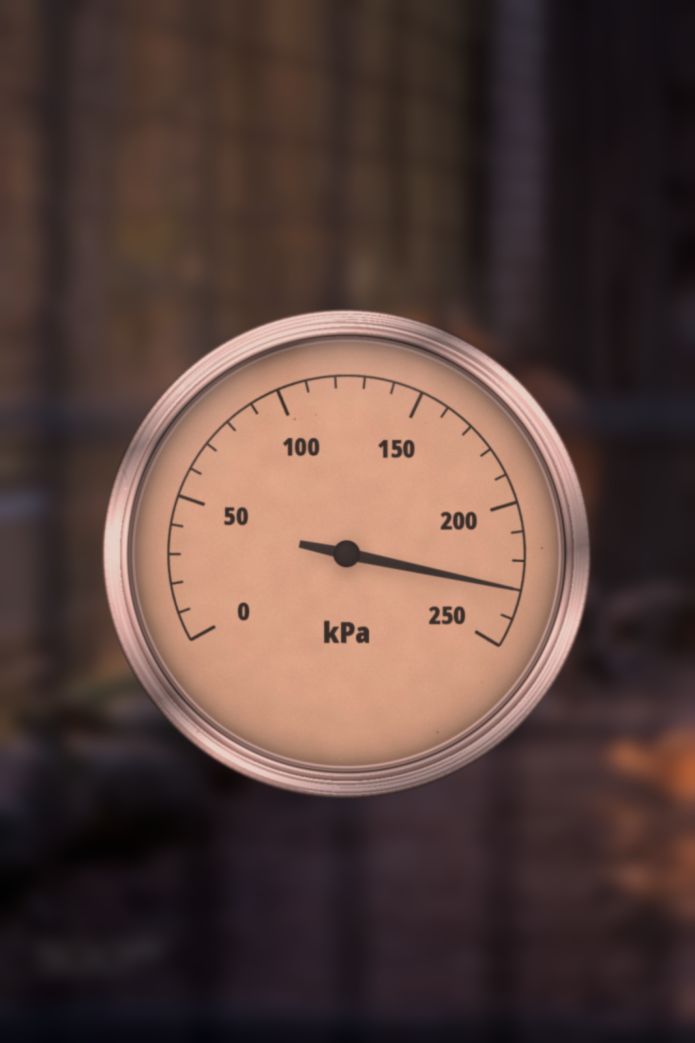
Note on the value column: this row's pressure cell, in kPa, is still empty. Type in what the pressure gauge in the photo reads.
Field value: 230 kPa
